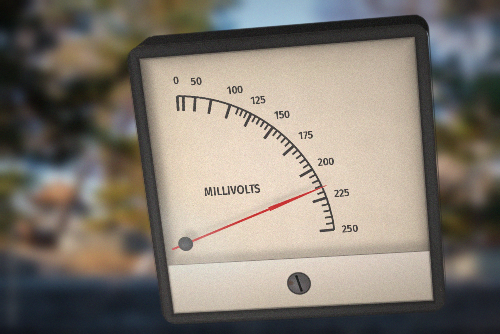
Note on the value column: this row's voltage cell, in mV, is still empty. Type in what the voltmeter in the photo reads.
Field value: 215 mV
